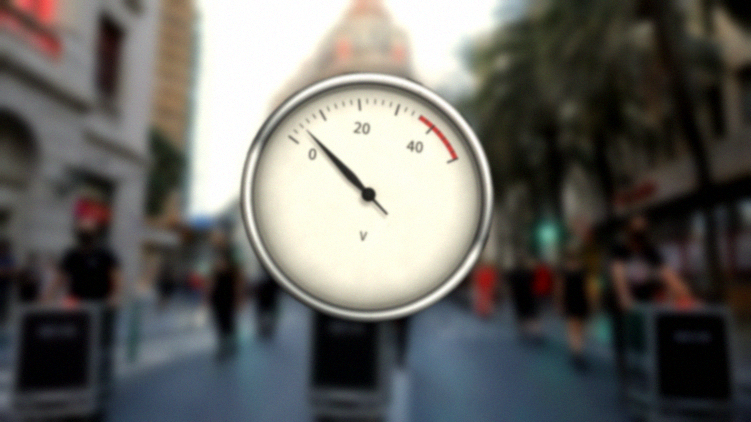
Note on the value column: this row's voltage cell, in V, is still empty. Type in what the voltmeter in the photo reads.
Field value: 4 V
